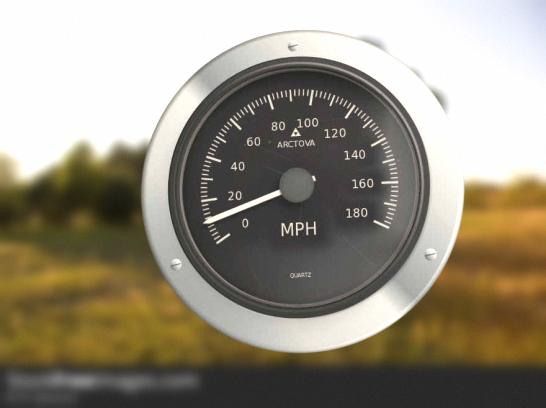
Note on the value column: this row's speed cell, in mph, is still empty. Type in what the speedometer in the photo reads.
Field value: 10 mph
